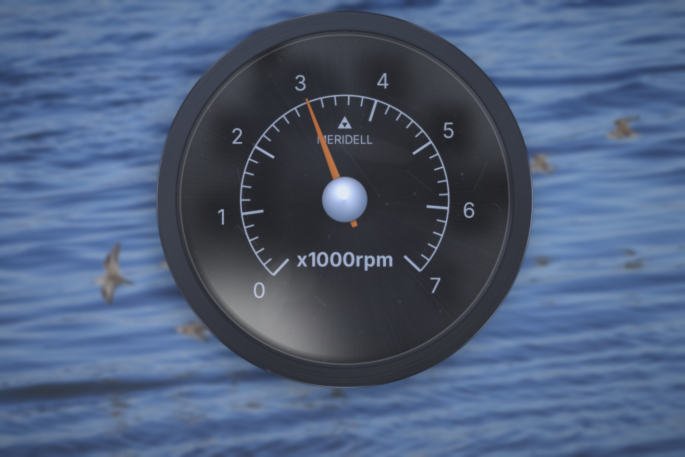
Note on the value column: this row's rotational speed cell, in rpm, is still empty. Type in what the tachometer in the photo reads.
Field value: 3000 rpm
